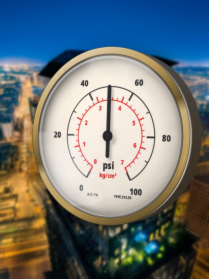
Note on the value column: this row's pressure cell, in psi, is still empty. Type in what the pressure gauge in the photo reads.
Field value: 50 psi
